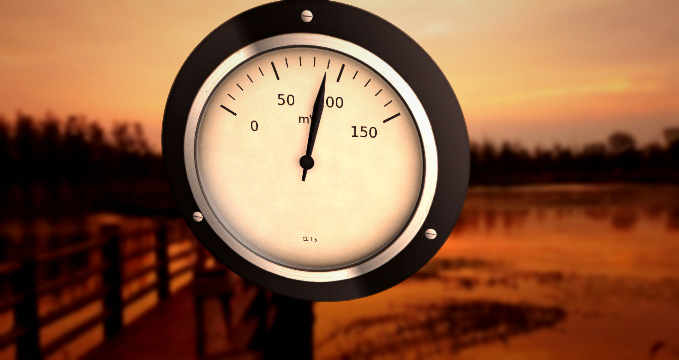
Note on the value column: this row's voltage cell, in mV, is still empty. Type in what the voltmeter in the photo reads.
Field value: 90 mV
